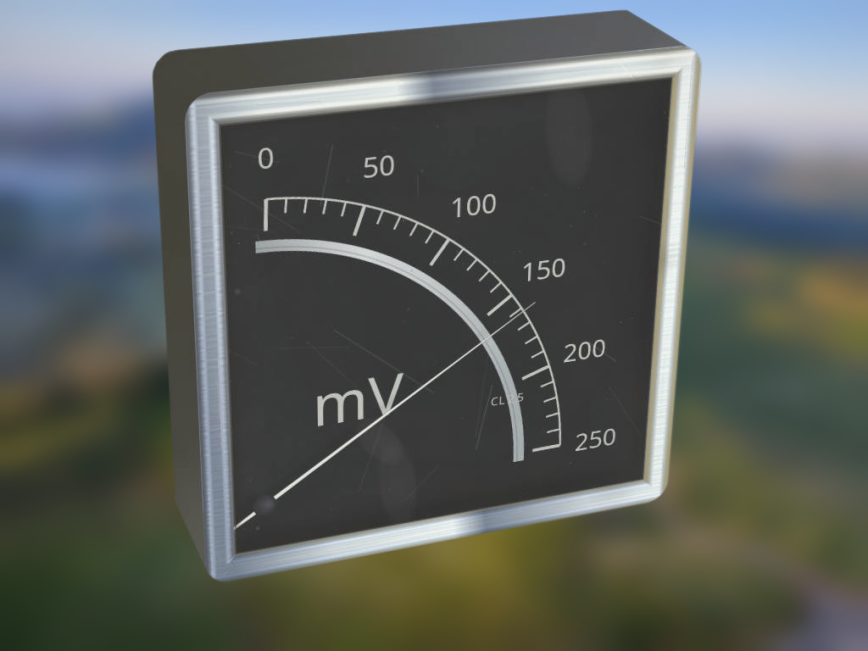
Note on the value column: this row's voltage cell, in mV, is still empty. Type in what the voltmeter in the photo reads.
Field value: 160 mV
